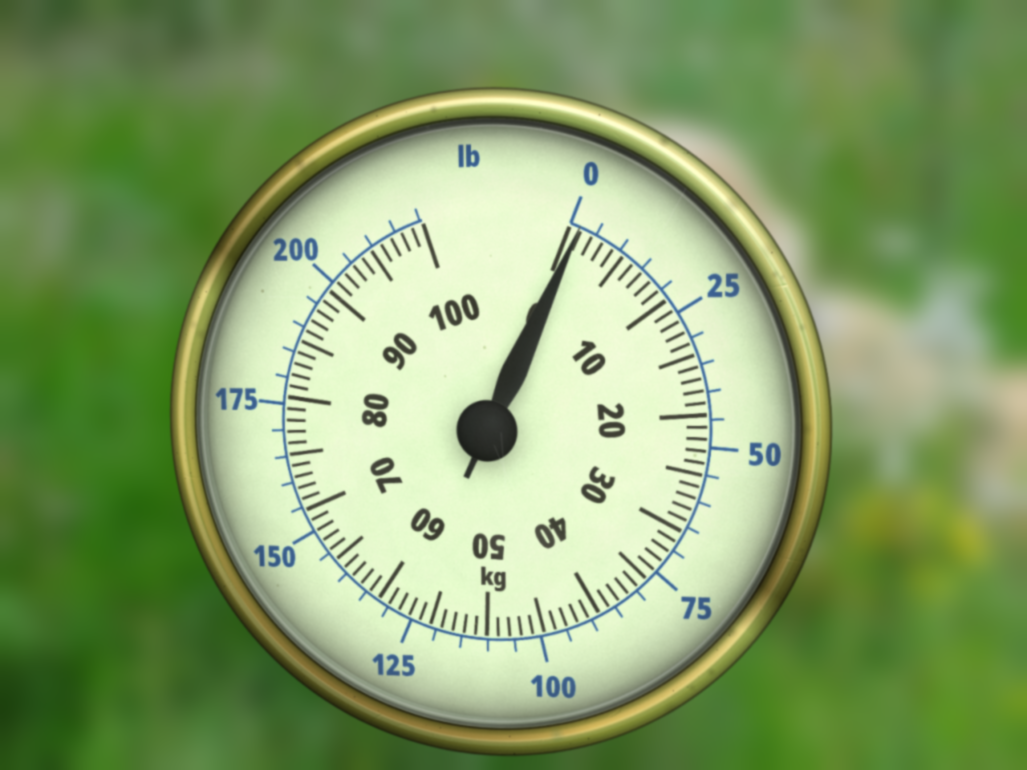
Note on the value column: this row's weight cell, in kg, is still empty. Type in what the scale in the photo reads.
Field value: 1 kg
